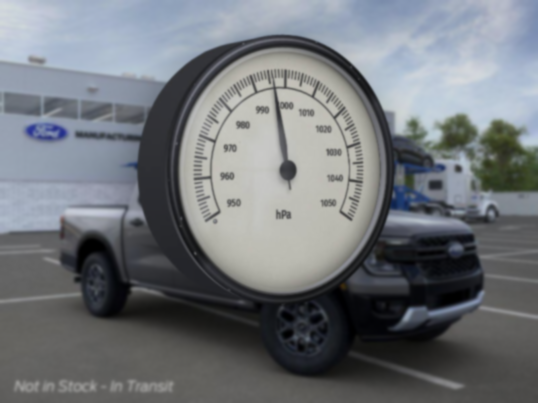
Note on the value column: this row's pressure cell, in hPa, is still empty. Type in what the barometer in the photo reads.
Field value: 995 hPa
